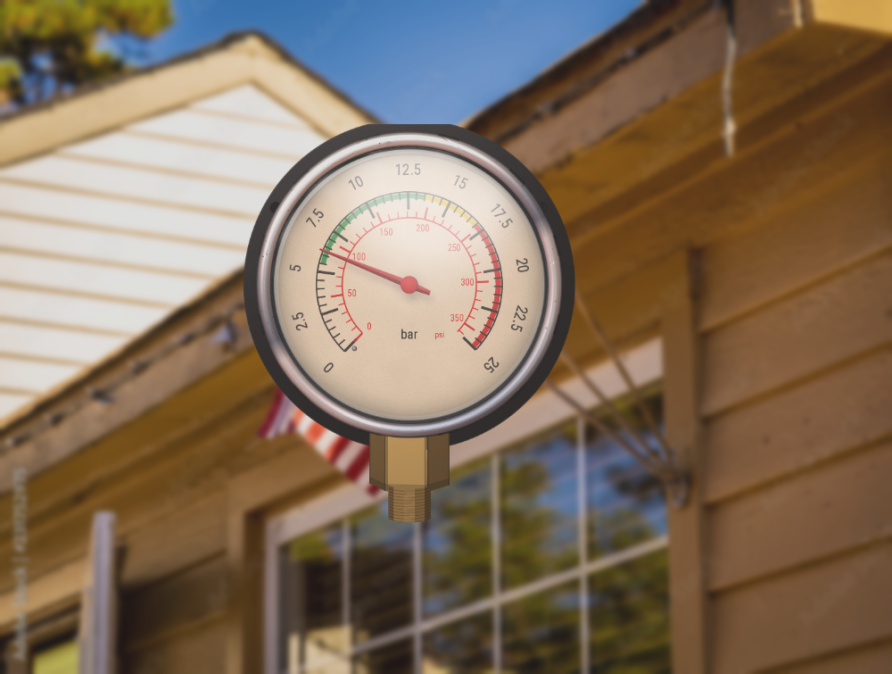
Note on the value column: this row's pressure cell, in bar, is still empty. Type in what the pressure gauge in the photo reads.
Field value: 6.25 bar
